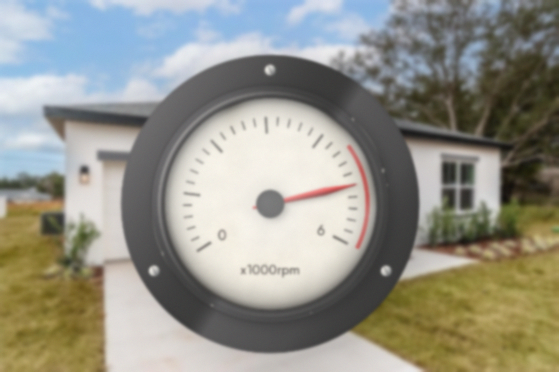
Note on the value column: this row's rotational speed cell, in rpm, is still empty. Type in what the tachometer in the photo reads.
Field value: 5000 rpm
